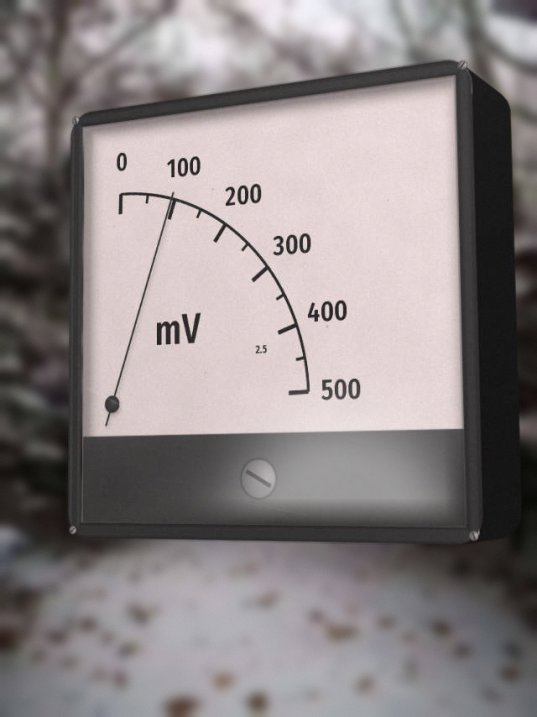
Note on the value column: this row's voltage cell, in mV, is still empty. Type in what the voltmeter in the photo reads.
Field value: 100 mV
